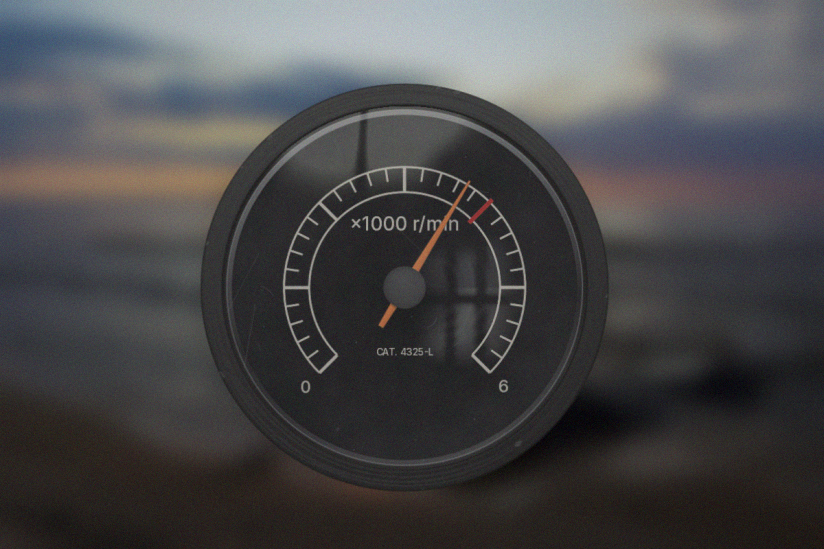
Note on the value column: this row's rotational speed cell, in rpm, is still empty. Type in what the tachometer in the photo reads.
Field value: 3700 rpm
